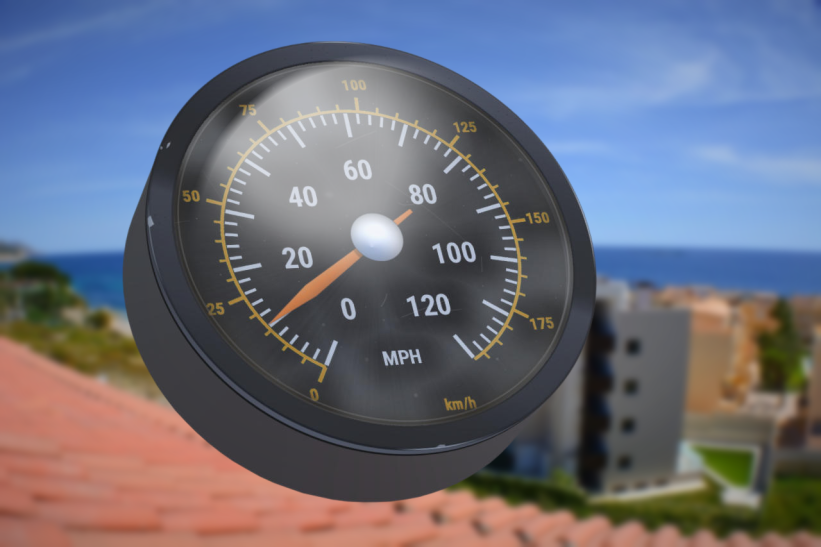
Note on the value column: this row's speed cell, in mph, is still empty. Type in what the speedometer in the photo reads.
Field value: 10 mph
